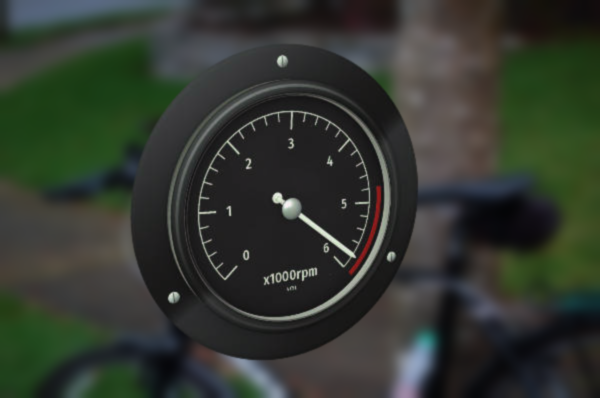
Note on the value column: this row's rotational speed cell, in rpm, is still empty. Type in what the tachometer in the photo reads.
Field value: 5800 rpm
